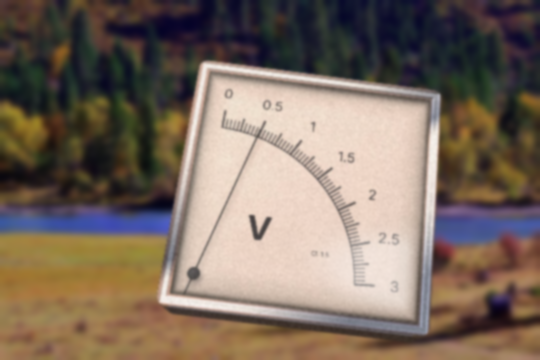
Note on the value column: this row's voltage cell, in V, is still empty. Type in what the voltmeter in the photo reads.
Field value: 0.5 V
